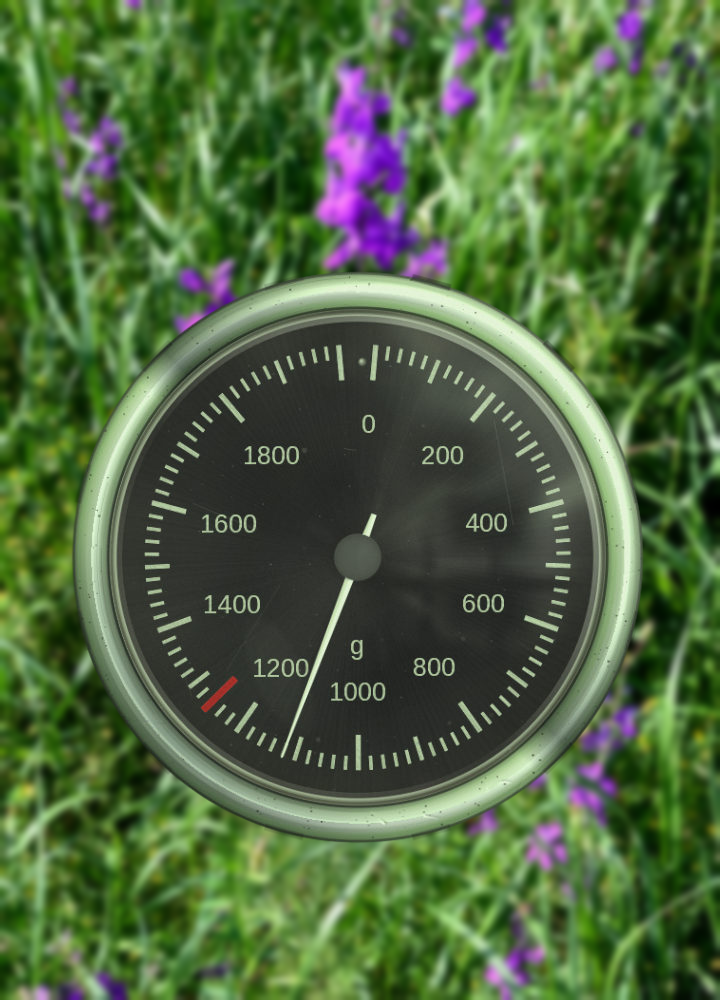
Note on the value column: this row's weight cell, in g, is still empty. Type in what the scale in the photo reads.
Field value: 1120 g
